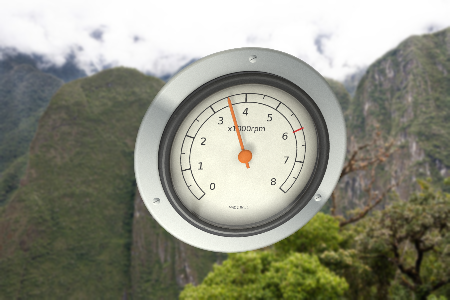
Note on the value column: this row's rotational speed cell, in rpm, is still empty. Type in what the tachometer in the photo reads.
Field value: 3500 rpm
